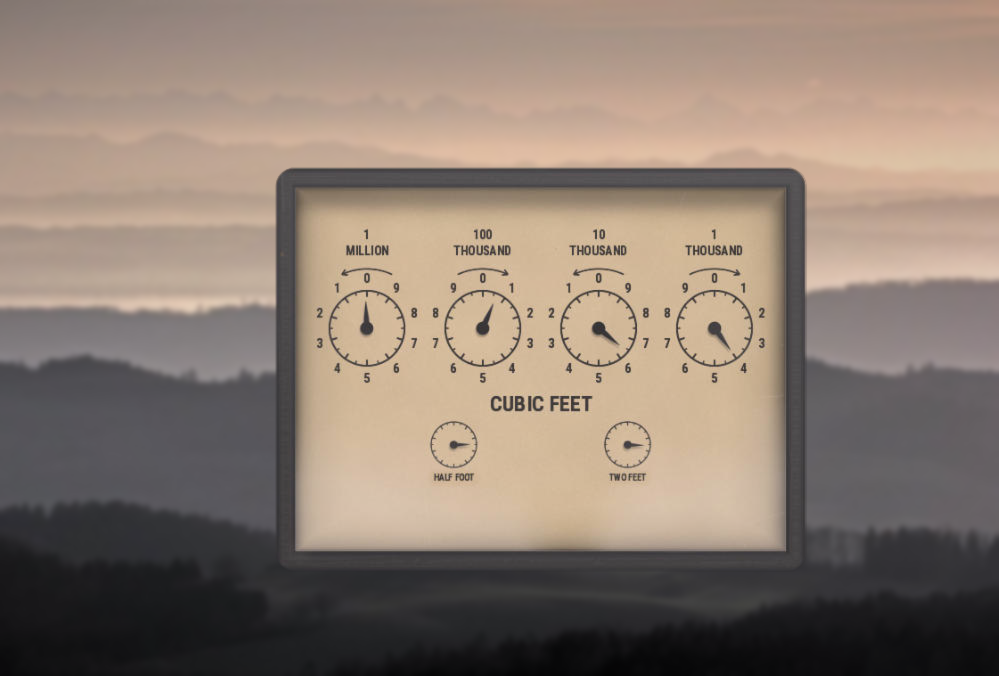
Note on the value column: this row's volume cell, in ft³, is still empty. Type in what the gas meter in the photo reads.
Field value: 6400 ft³
